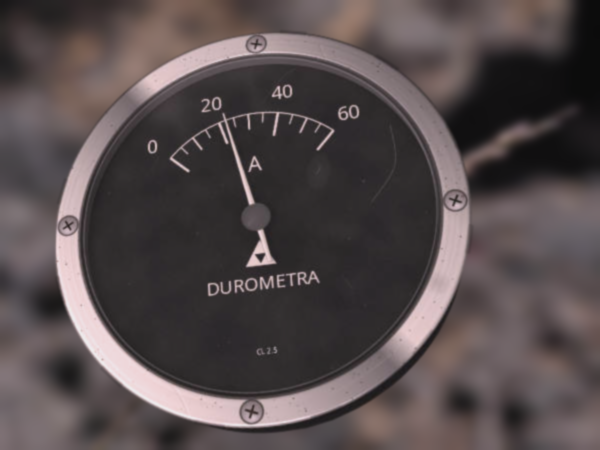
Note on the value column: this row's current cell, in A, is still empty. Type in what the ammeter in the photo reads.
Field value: 22.5 A
